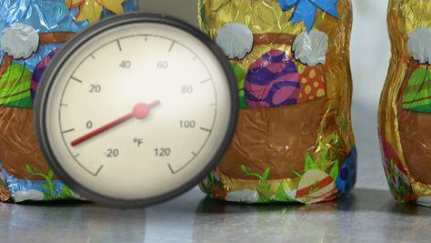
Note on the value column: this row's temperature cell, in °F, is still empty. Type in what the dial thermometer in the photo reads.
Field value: -5 °F
